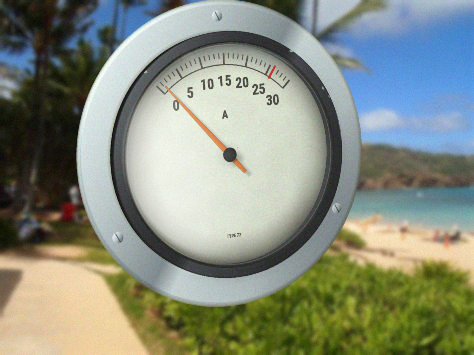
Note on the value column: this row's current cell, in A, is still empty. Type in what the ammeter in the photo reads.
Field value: 1 A
